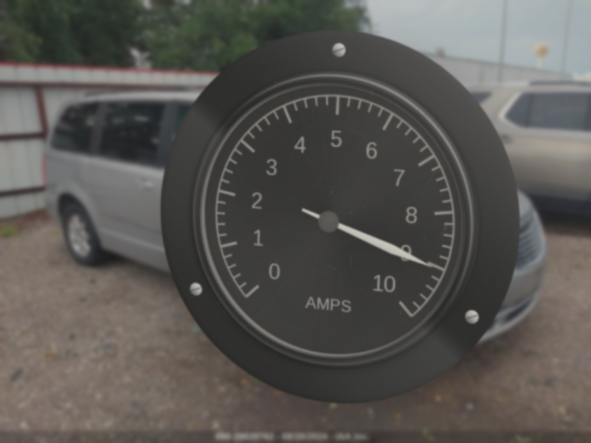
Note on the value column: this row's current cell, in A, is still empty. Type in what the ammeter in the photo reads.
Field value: 9 A
